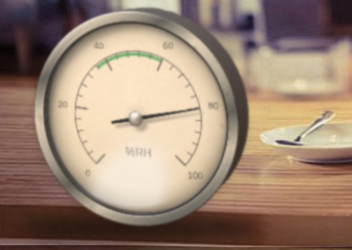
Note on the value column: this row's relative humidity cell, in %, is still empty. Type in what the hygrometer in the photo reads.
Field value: 80 %
